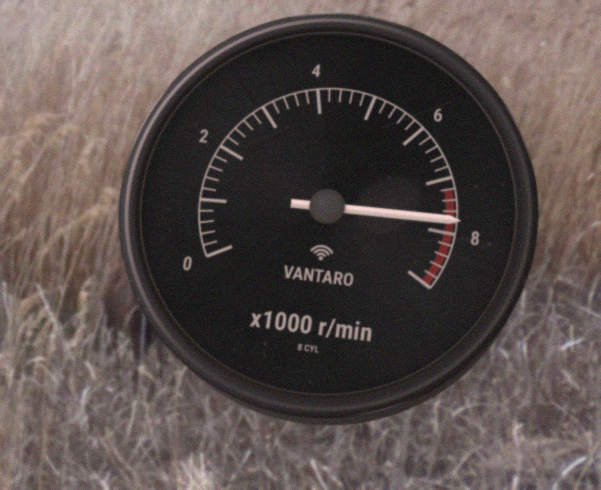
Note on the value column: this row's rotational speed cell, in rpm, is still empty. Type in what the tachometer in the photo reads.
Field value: 7800 rpm
